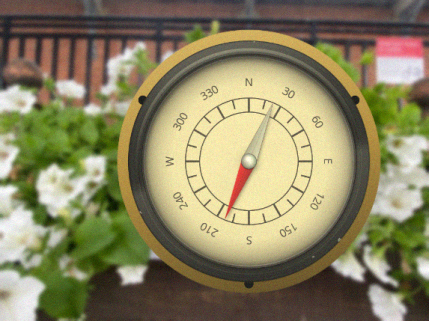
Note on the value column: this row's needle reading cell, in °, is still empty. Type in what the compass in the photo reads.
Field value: 202.5 °
